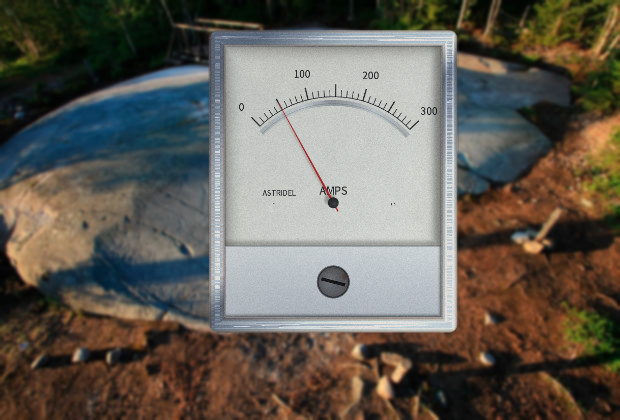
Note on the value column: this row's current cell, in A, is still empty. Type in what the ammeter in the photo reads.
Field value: 50 A
